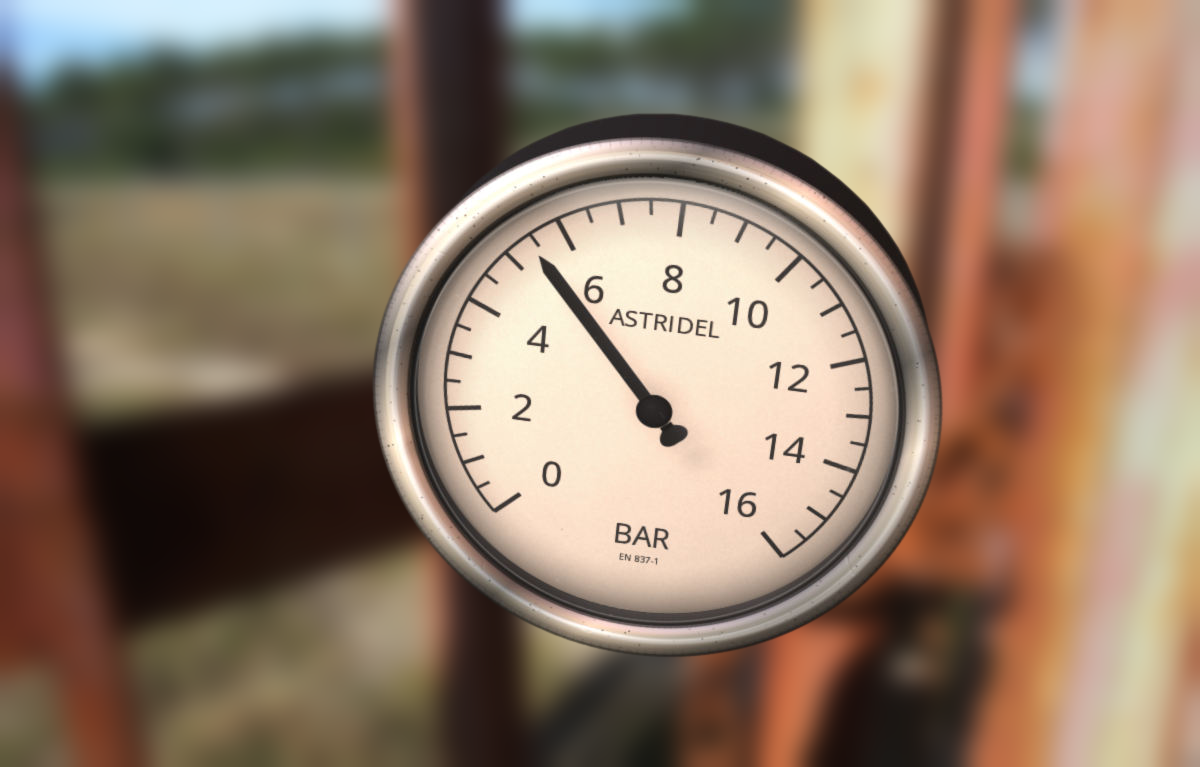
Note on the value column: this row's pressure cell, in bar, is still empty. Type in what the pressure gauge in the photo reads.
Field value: 5.5 bar
